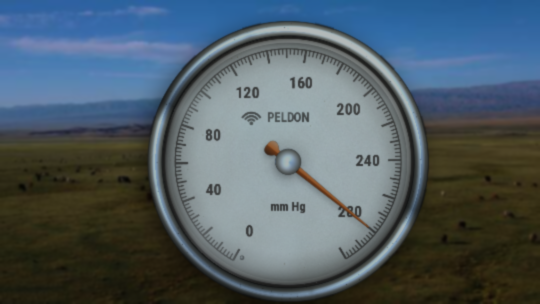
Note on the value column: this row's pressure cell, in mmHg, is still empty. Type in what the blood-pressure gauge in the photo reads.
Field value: 280 mmHg
